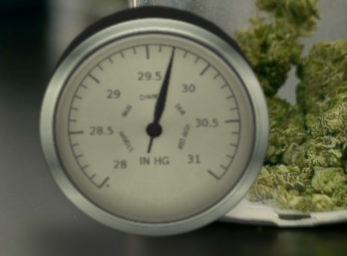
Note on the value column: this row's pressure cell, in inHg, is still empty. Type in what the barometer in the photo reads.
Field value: 29.7 inHg
